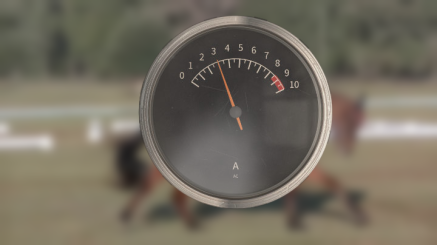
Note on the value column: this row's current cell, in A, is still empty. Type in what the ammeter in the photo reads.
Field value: 3 A
